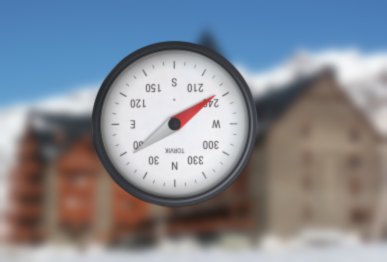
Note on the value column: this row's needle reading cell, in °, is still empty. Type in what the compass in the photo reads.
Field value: 235 °
